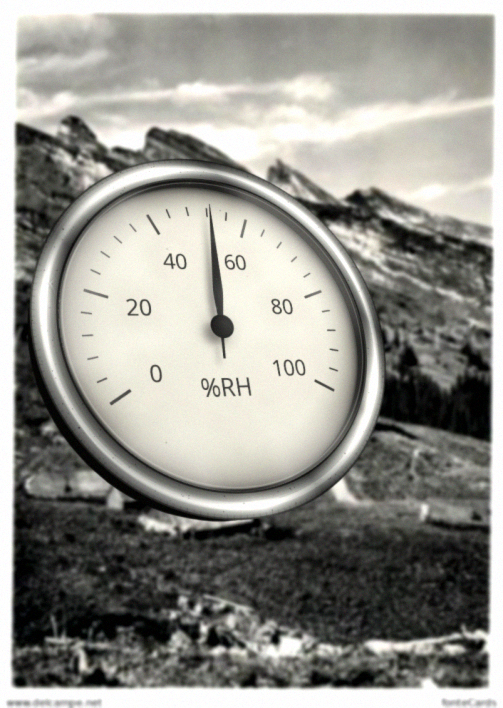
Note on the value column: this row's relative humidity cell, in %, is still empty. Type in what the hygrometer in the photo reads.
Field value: 52 %
